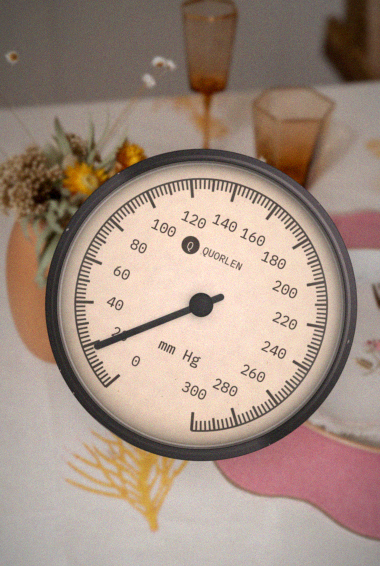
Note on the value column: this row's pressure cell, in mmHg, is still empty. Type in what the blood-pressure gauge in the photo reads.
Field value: 18 mmHg
